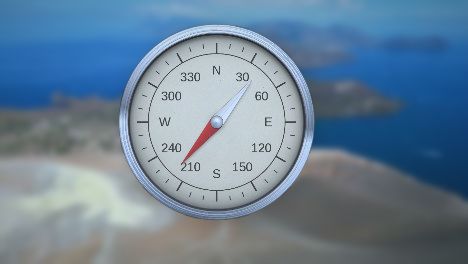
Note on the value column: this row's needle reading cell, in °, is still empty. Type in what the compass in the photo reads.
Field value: 220 °
